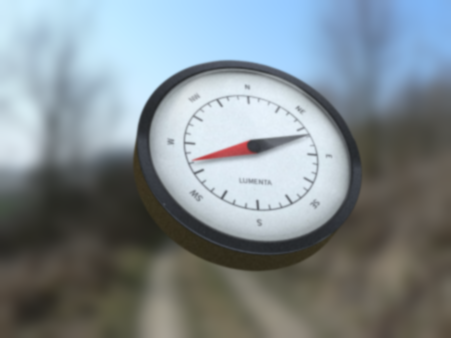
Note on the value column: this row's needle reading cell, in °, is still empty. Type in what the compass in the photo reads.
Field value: 250 °
